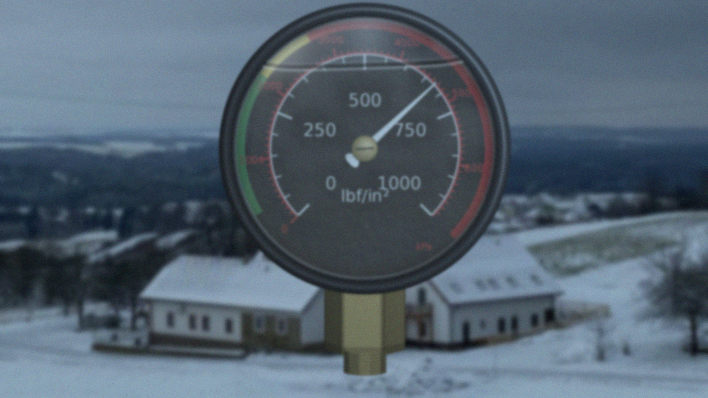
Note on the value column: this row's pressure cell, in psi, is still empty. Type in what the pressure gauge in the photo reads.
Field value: 675 psi
